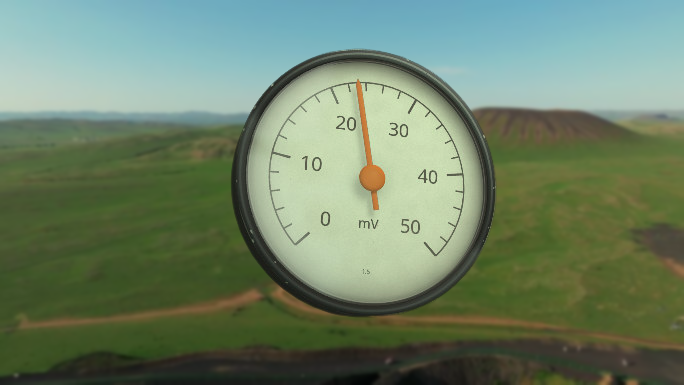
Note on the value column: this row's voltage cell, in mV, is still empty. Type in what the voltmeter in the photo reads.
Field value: 23 mV
